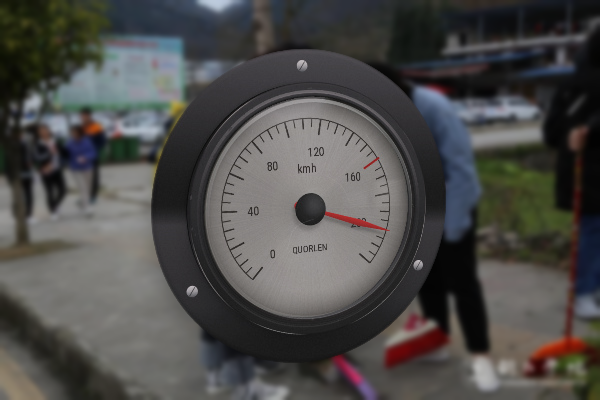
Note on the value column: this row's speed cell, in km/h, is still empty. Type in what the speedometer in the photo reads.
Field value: 200 km/h
